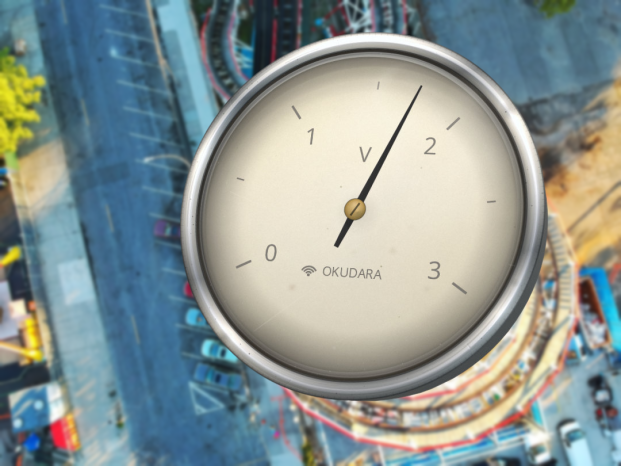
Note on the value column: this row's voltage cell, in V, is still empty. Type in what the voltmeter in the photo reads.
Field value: 1.75 V
